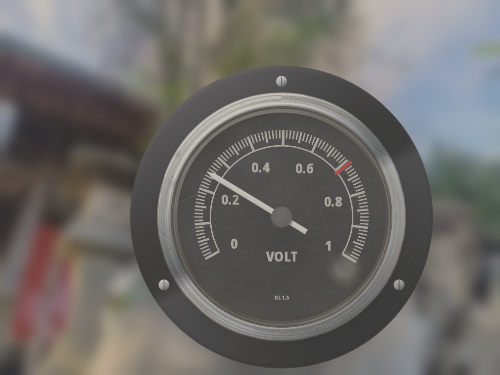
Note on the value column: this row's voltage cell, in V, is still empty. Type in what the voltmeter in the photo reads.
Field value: 0.25 V
